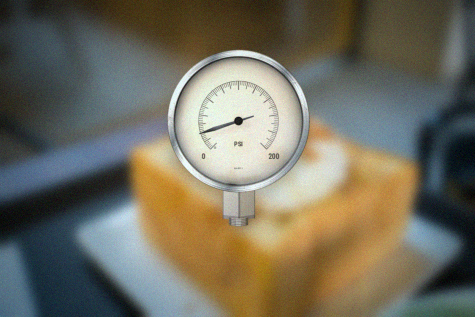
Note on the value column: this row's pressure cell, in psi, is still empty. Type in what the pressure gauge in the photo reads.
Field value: 20 psi
